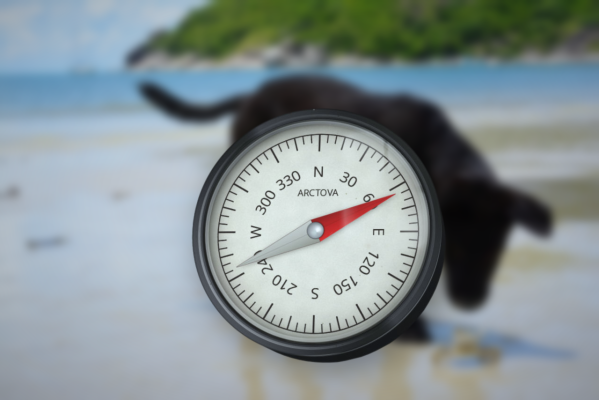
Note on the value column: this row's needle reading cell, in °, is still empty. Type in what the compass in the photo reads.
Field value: 65 °
